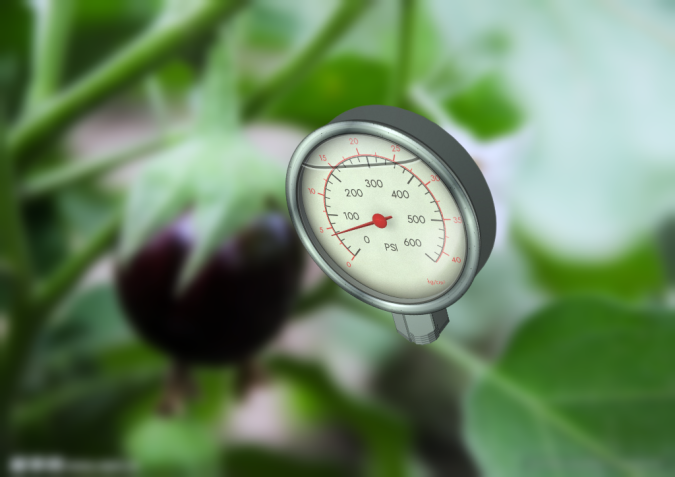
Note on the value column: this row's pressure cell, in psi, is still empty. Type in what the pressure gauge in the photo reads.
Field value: 60 psi
